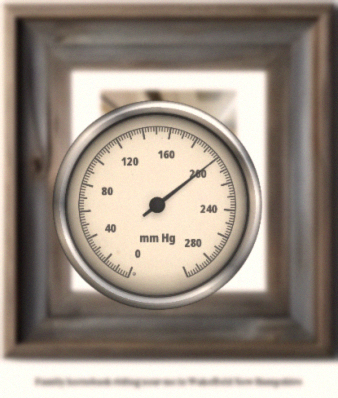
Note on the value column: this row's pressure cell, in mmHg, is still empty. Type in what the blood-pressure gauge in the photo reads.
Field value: 200 mmHg
